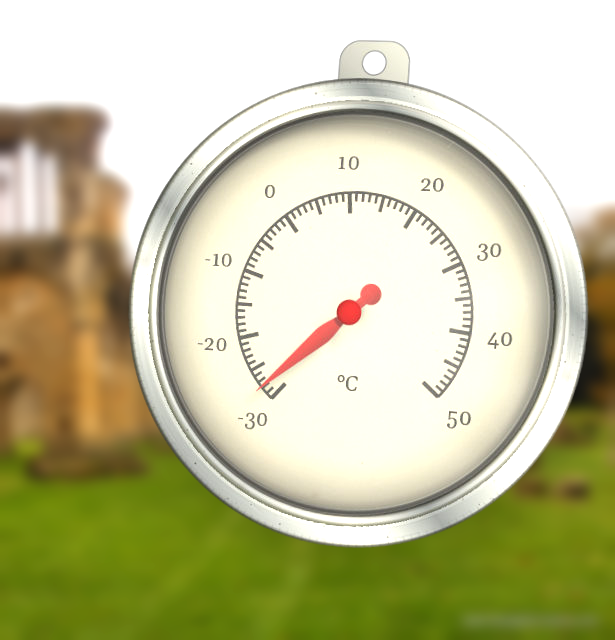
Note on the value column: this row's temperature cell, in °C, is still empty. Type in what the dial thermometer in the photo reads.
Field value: -28 °C
